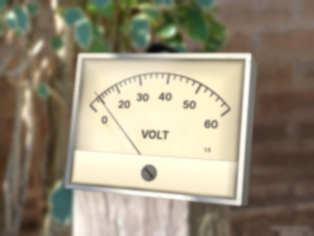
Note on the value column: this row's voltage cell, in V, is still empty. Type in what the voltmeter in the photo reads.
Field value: 10 V
